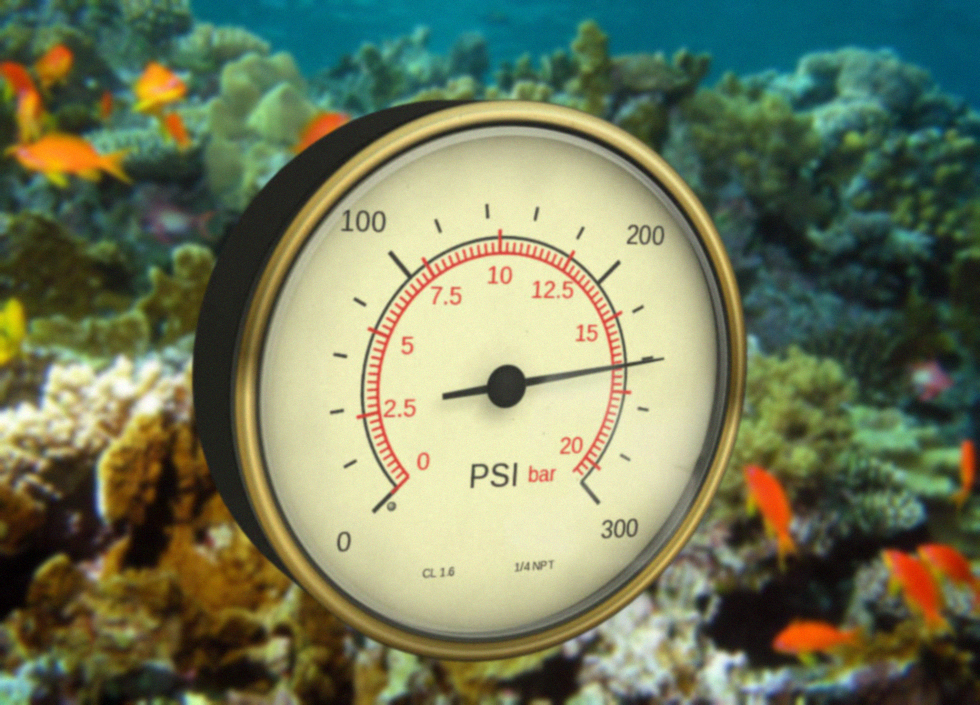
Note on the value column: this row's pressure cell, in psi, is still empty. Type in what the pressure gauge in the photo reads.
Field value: 240 psi
